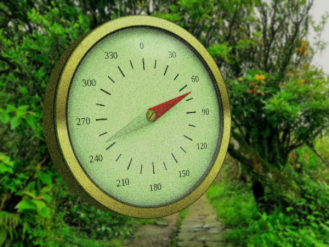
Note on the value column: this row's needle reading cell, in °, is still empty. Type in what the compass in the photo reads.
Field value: 67.5 °
